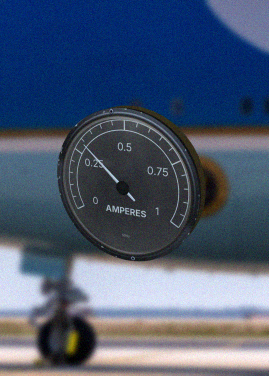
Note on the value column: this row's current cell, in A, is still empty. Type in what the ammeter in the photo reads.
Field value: 0.3 A
